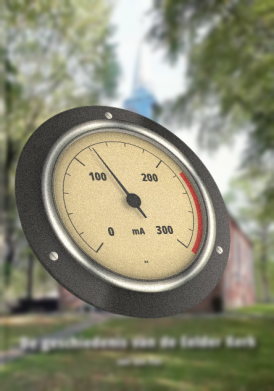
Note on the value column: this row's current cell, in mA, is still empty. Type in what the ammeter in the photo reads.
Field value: 120 mA
